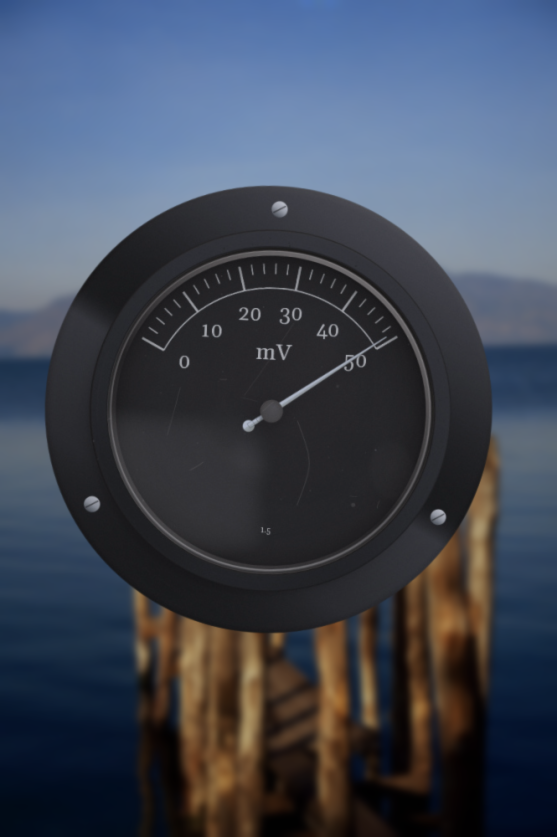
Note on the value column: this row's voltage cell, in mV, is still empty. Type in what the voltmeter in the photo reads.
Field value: 49 mV
